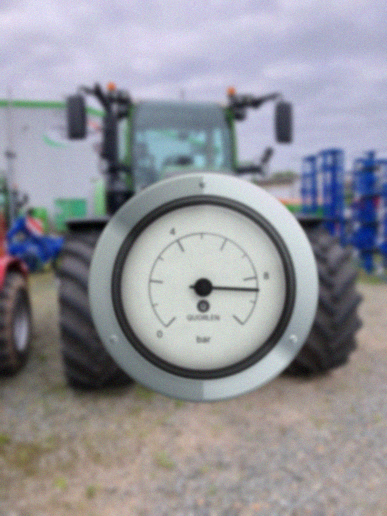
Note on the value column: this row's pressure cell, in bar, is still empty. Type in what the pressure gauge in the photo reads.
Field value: 8.5 bar
